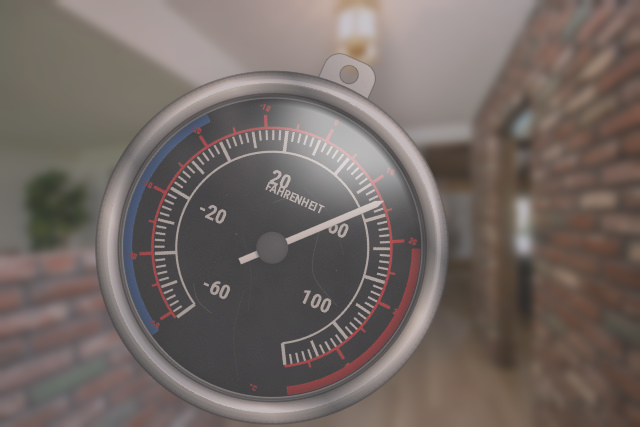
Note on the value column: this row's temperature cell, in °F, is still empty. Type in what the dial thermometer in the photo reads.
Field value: 56 °F
